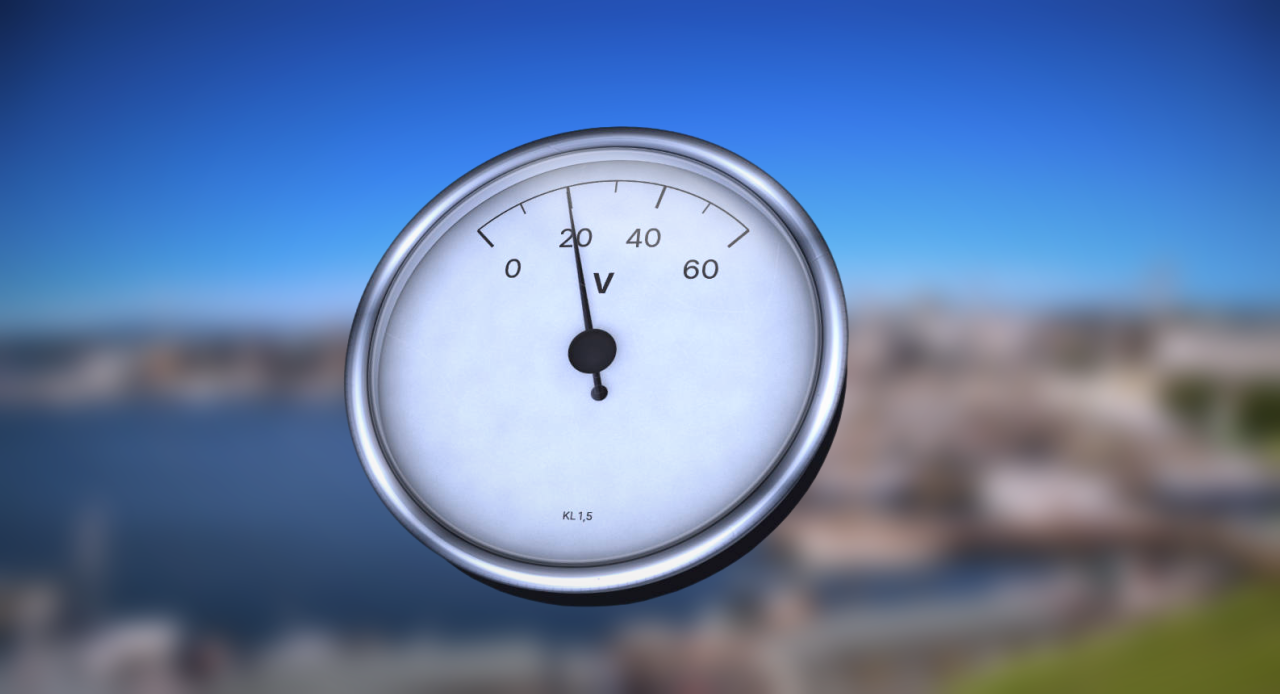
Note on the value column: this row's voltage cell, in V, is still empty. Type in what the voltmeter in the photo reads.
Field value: 20 V
